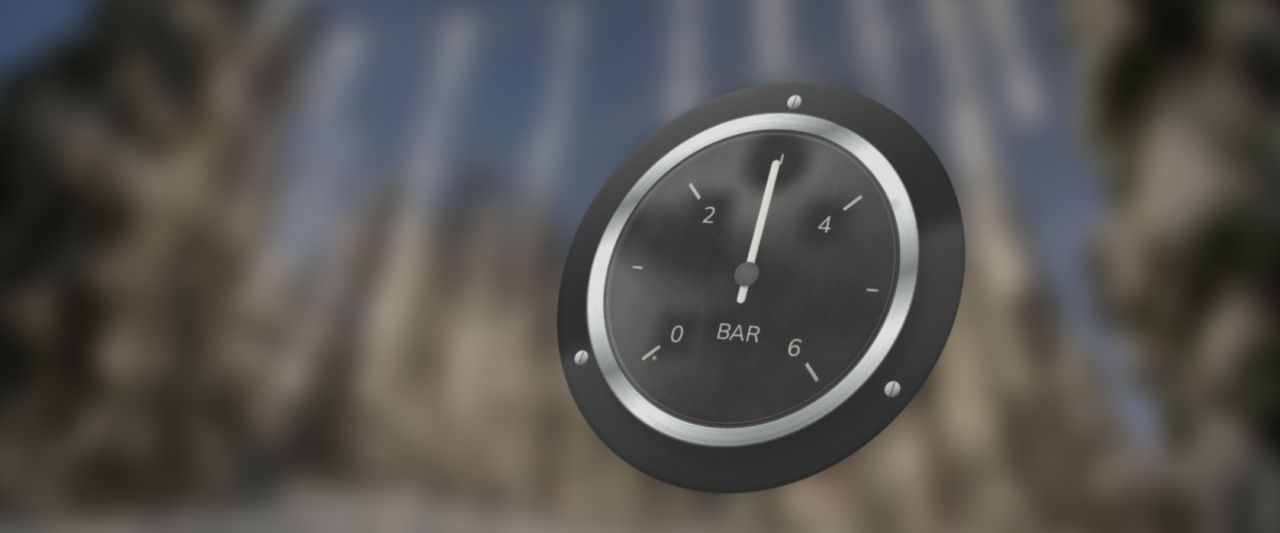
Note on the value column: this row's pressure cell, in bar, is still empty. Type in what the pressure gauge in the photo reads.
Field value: 3 bar
